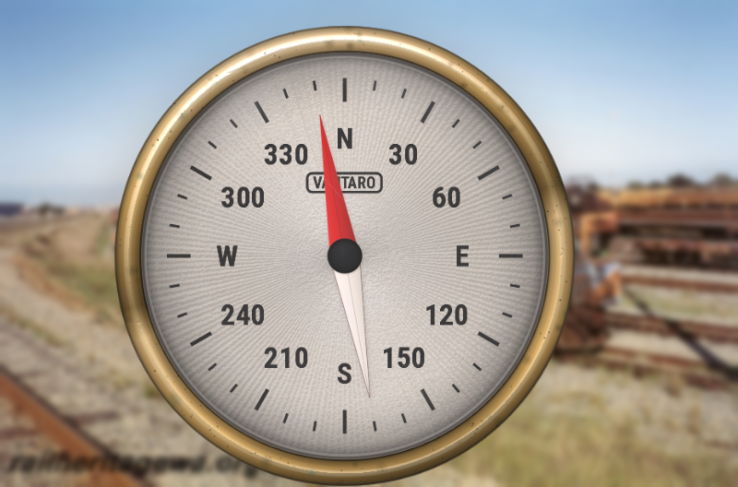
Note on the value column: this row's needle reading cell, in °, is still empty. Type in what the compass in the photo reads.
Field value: 350 °
